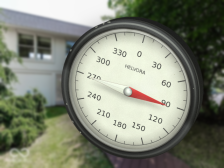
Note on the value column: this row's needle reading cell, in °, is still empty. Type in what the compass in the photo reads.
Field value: 90 °
